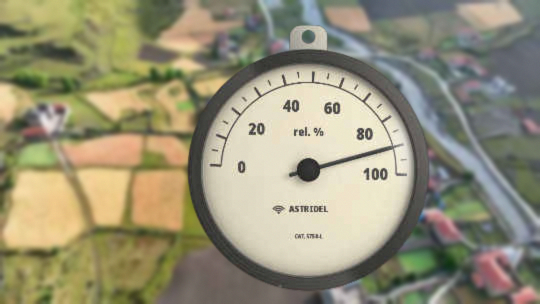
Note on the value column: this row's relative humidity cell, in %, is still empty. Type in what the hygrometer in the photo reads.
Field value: 90 %
